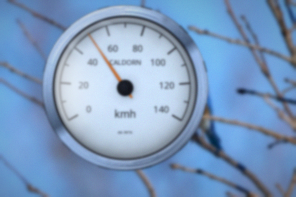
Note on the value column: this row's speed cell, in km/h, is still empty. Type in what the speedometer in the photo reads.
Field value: 50 km/h
